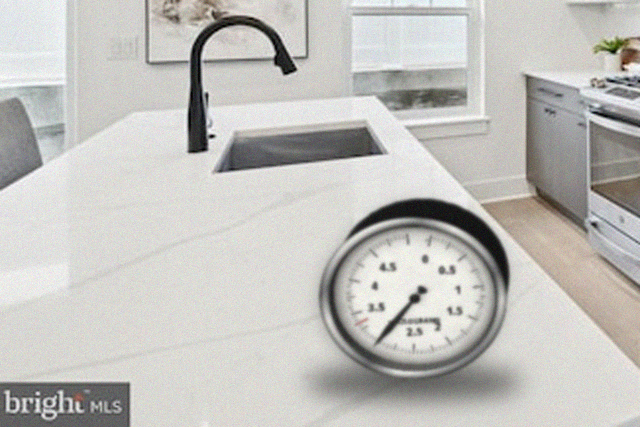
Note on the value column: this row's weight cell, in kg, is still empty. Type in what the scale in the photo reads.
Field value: 3 kg
